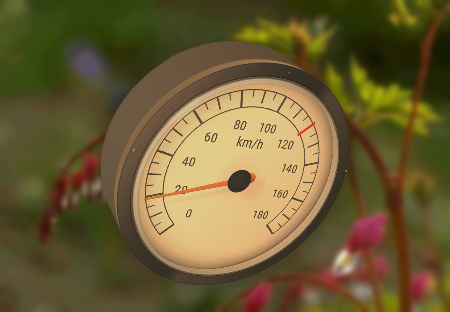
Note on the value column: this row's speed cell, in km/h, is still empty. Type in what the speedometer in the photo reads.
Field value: 20 km/h
